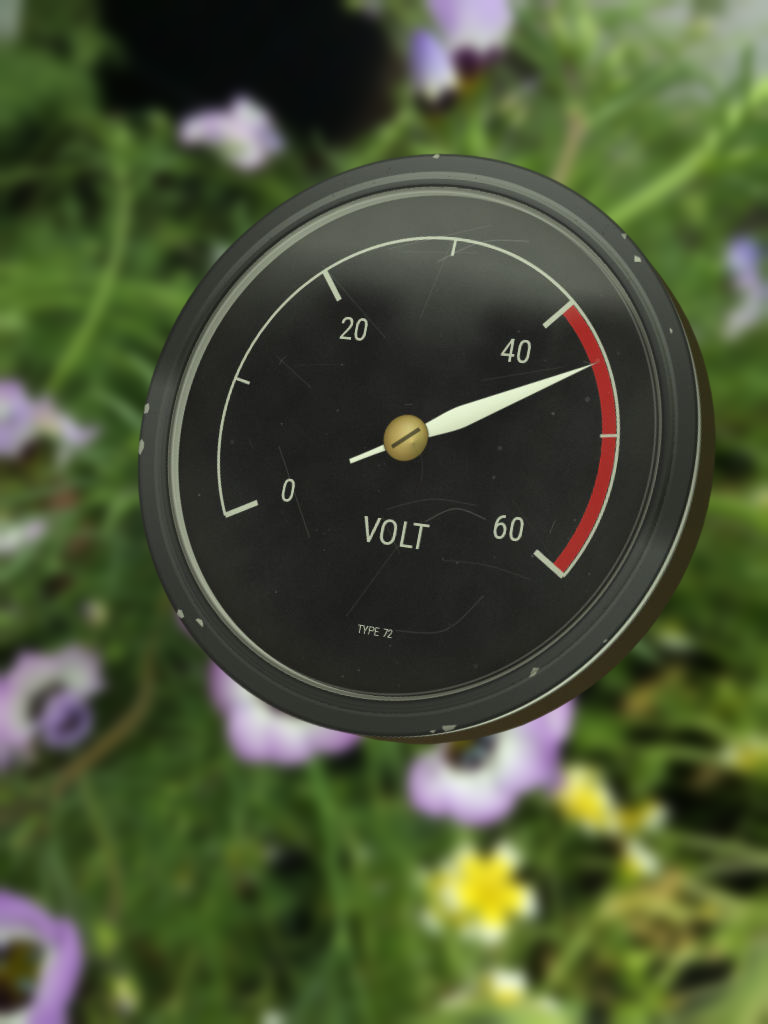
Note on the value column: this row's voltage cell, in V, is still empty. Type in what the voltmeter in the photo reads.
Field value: 45 V
